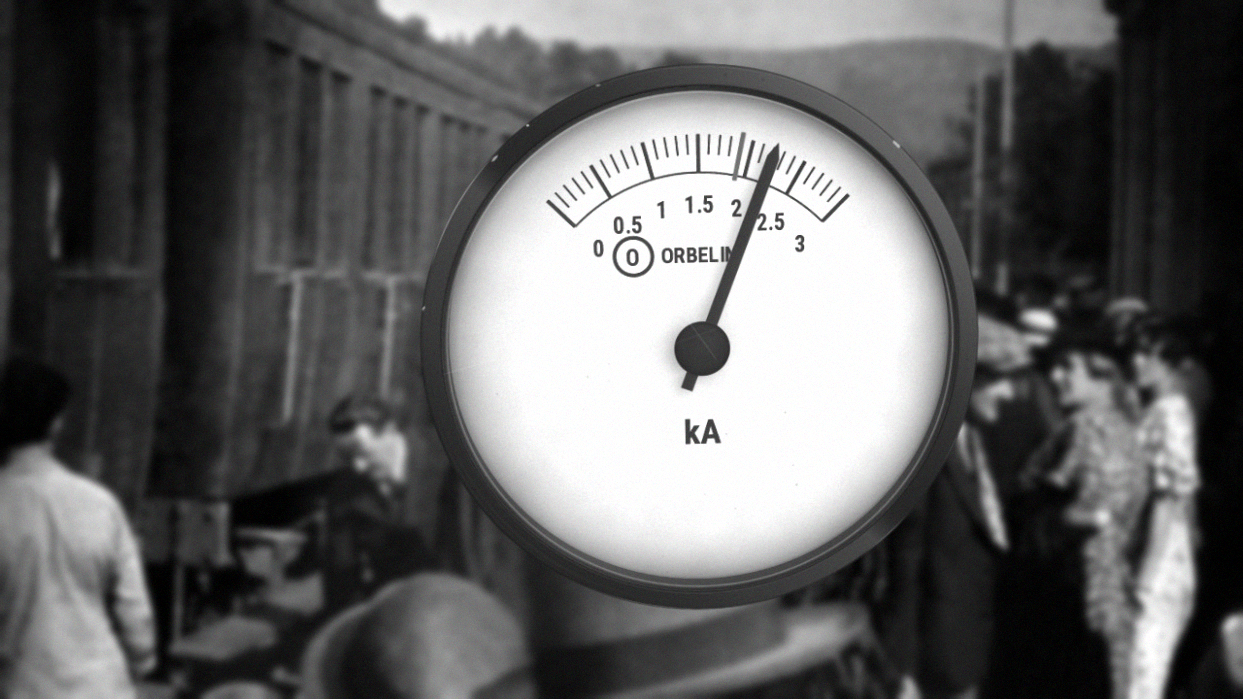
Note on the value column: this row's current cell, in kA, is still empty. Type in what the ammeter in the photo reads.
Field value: 2.2 kA
